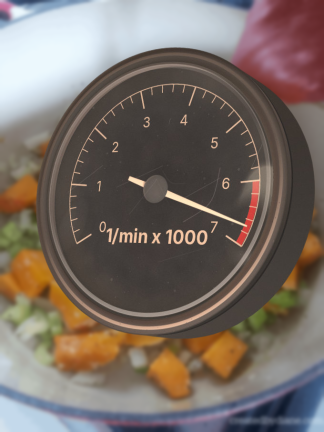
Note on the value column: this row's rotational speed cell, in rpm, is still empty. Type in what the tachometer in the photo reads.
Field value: 6700 rpm
